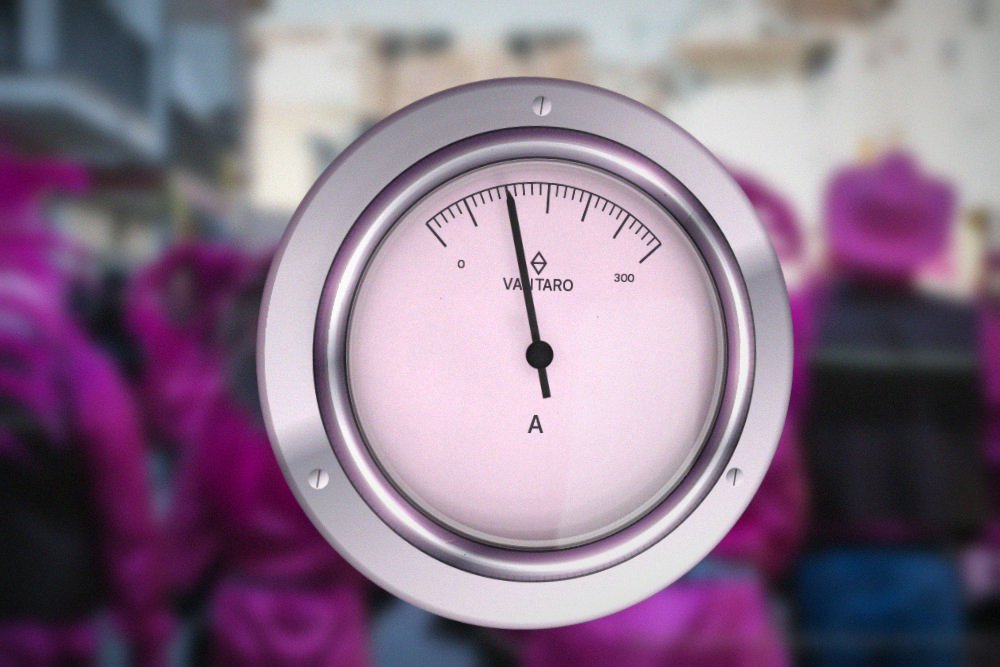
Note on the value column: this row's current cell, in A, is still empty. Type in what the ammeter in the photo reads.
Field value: 100 A
